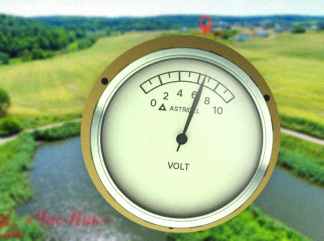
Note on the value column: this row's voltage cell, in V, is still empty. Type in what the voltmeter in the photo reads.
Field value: 6.5 V
